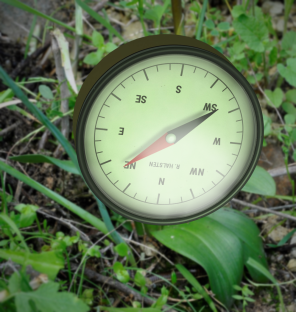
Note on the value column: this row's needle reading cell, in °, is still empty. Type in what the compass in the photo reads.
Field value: 50 °
